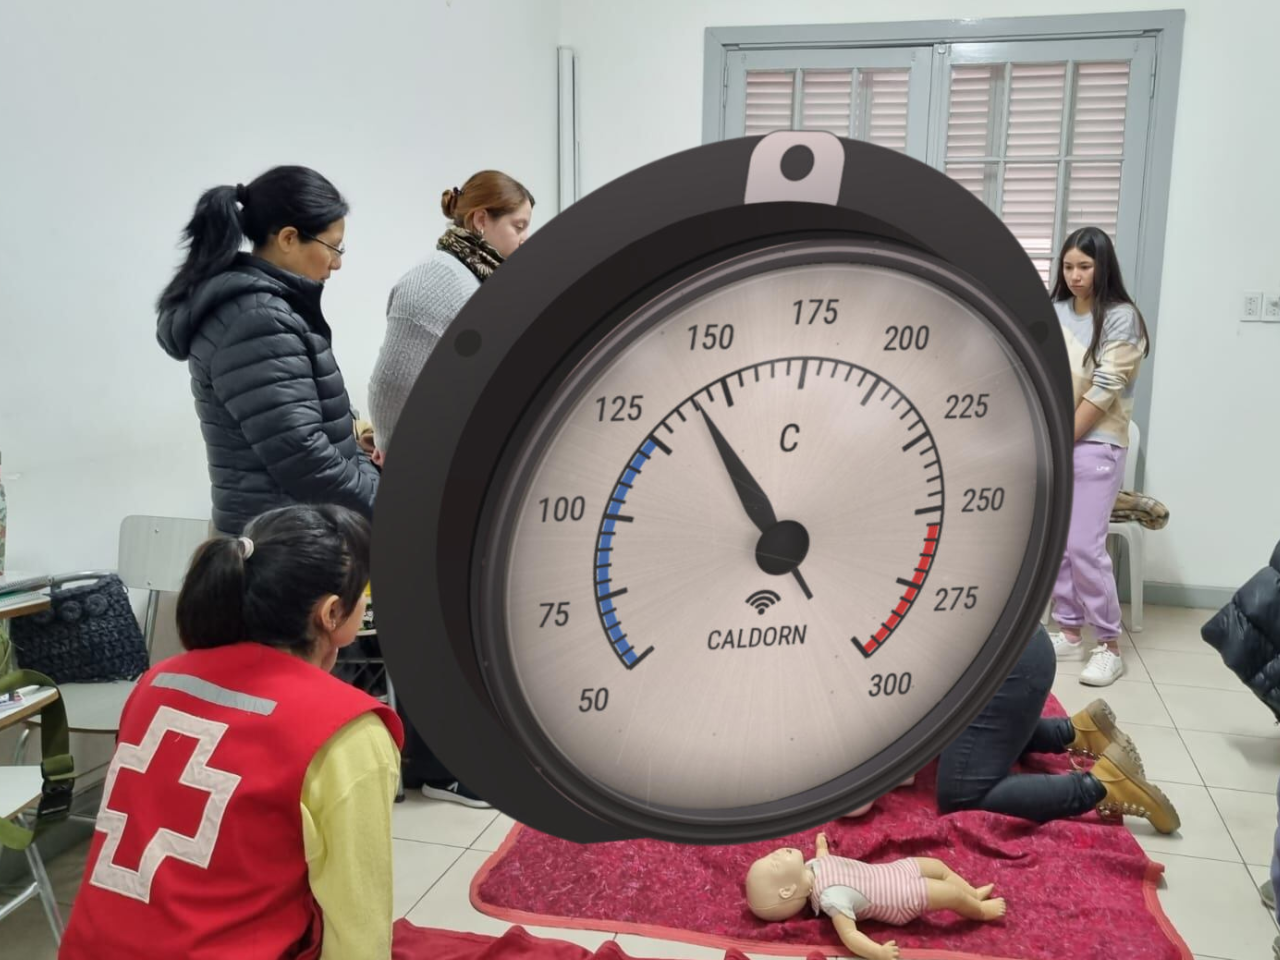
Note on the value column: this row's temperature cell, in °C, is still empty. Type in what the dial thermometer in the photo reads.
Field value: 140 °C
